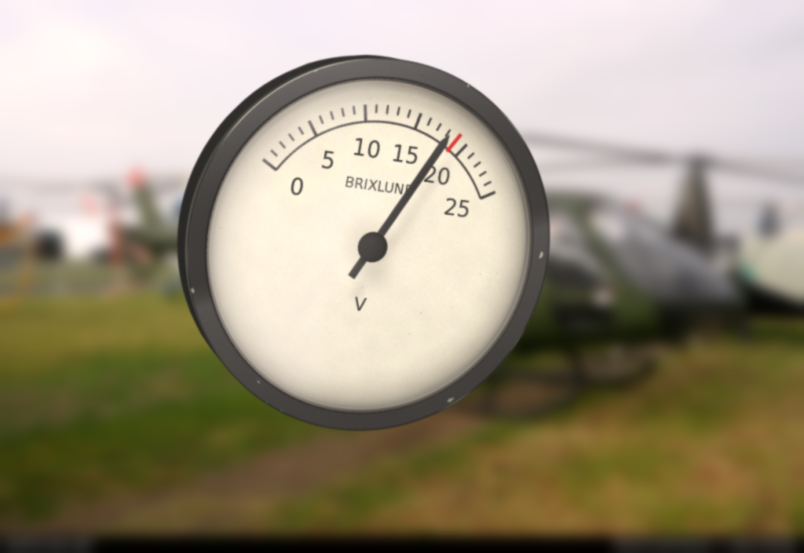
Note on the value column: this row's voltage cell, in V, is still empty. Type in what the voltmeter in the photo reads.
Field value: 18 V
